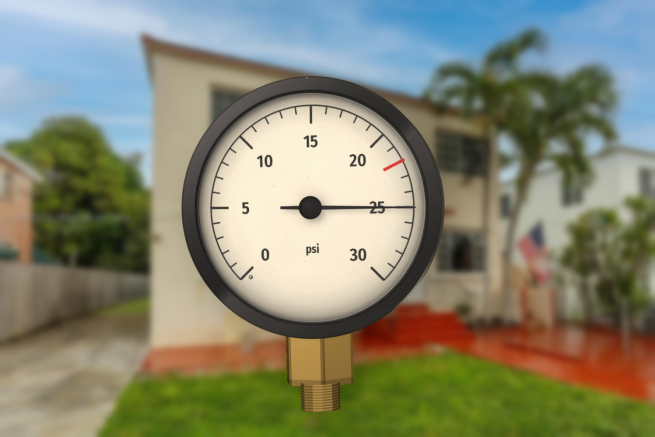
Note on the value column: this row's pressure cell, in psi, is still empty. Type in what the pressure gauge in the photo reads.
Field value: 25 psi
